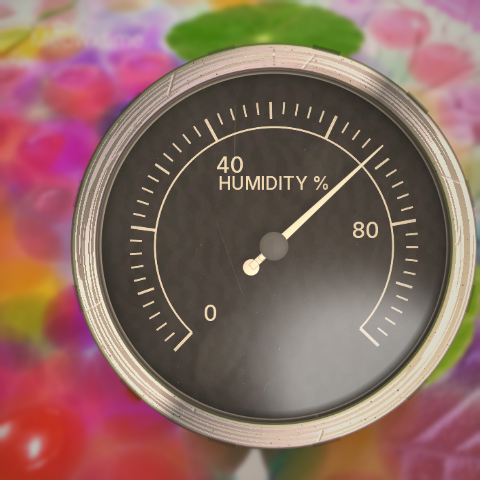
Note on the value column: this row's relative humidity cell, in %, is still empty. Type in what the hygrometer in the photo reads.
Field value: 68 %
